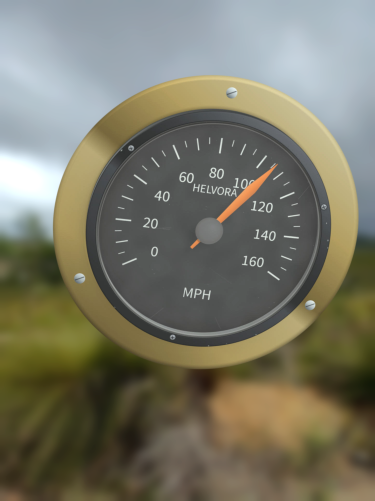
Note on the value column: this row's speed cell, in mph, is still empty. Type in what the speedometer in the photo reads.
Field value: 105 mph
